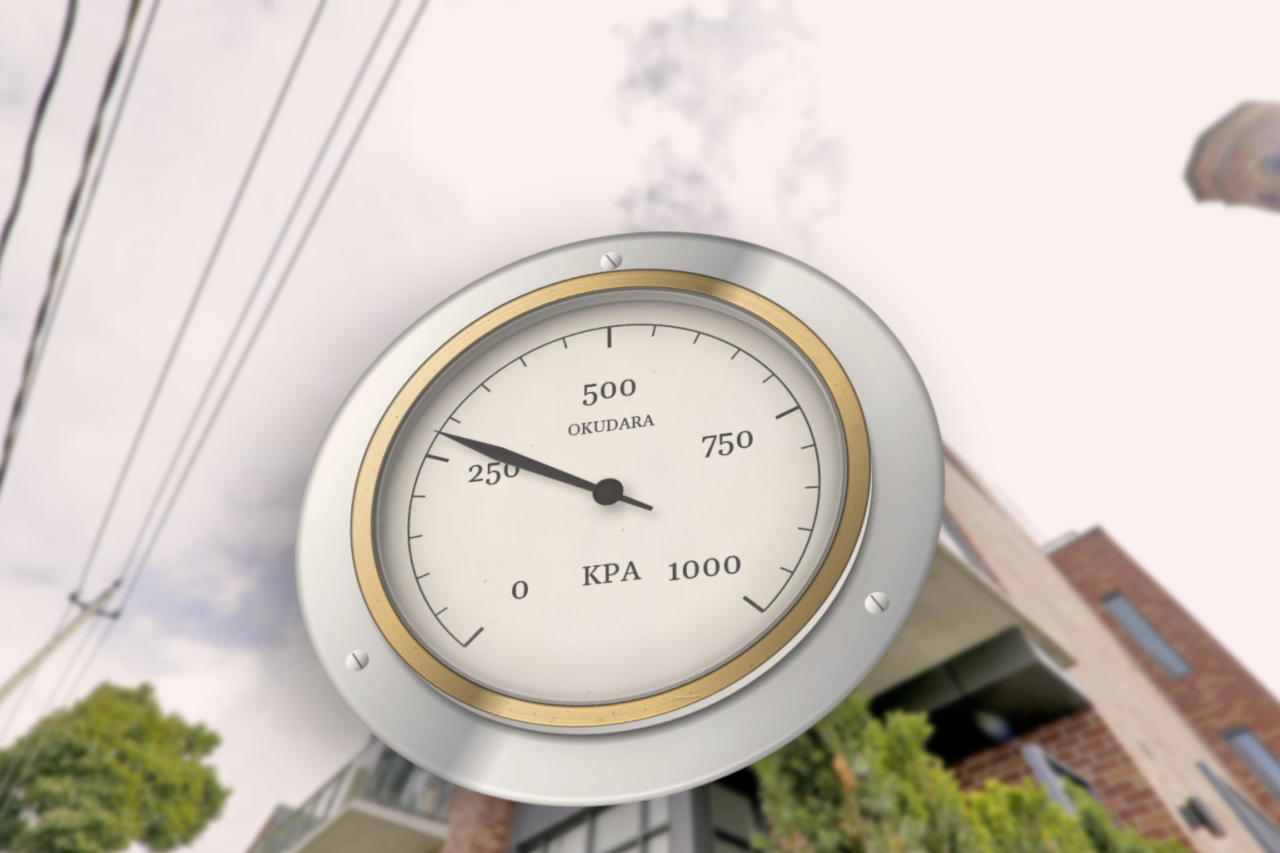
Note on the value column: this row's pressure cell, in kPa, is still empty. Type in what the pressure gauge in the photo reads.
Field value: 275 kPa
